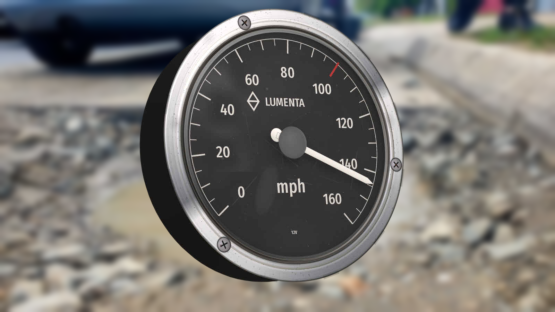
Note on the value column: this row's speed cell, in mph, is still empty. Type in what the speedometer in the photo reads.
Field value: 145 mph
